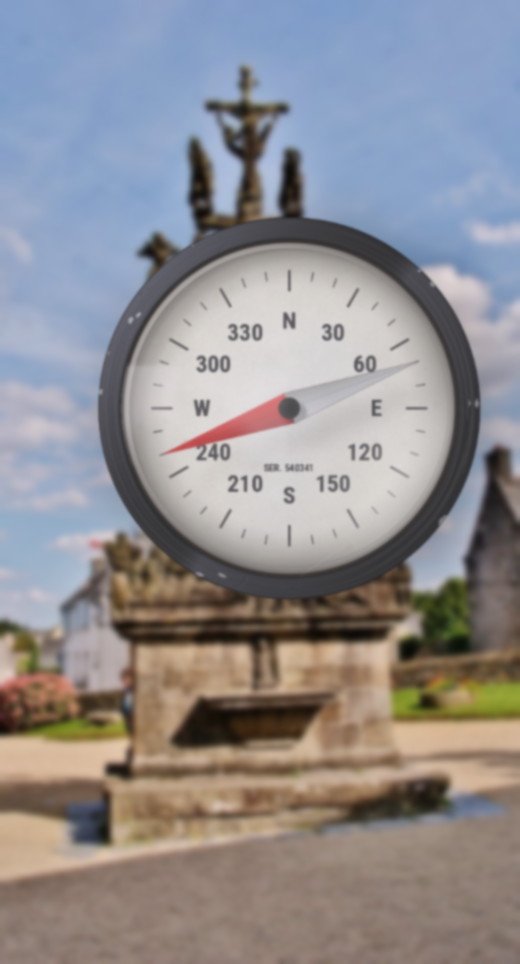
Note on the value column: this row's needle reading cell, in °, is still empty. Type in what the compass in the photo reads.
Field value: 250 °
